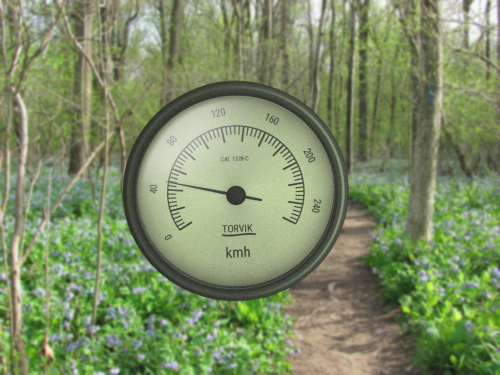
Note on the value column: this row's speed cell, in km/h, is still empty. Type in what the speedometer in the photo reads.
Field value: 48 km/h
